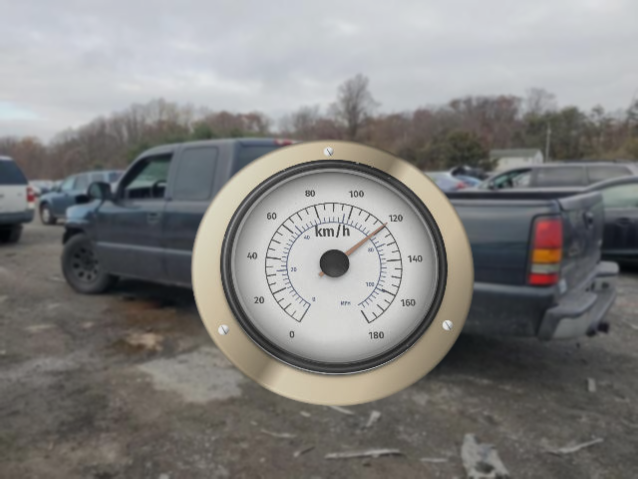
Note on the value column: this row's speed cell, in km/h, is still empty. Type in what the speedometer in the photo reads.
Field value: 120 km/h
